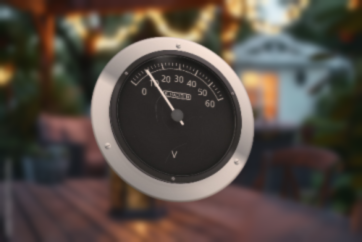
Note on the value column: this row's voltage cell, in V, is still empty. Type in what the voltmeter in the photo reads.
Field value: 10 V
